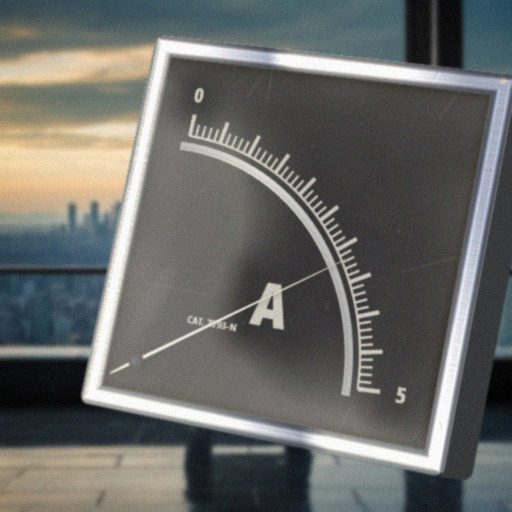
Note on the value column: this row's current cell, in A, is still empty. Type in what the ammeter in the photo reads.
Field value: 3.2 A
